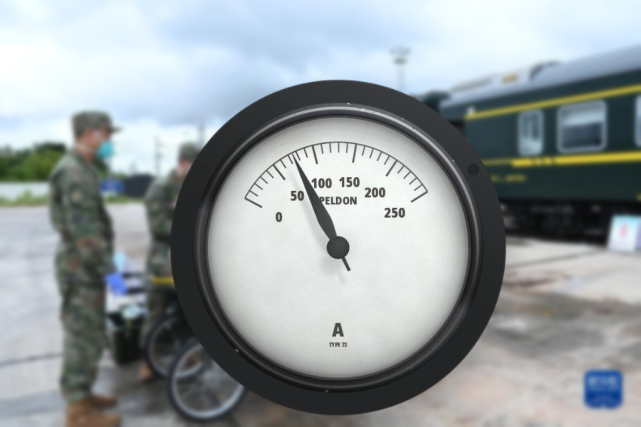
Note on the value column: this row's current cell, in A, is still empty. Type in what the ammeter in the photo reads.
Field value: 75 A
